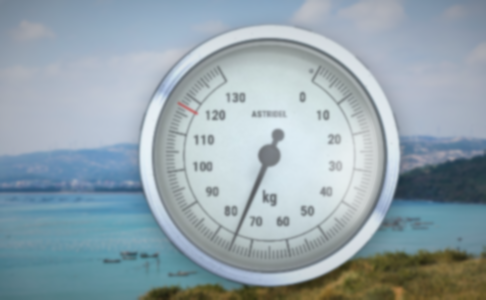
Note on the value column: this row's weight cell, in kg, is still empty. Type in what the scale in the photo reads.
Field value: 75 kg
